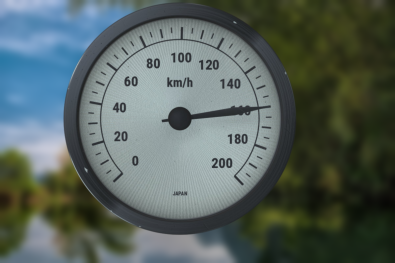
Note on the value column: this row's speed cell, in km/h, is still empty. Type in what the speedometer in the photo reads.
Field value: 160 km/h
